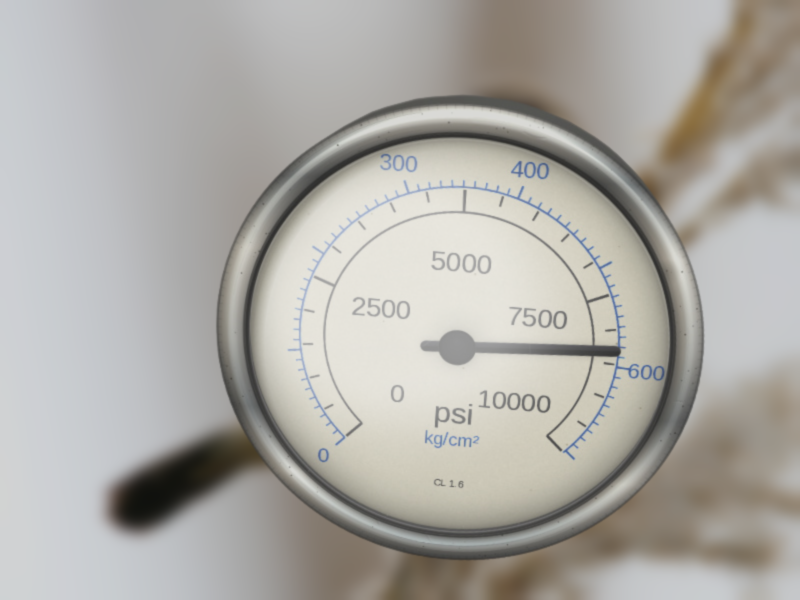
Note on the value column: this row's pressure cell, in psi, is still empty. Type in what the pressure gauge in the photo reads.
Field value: 8250 psi
